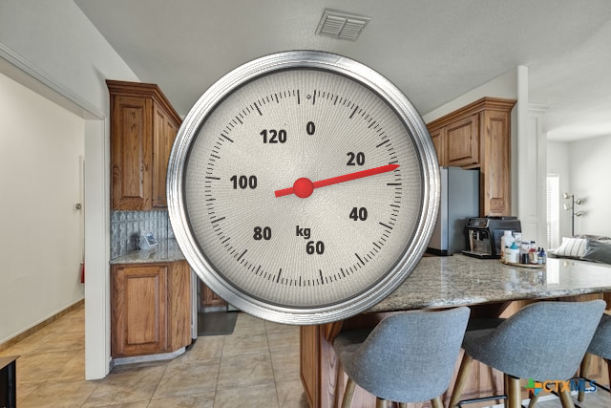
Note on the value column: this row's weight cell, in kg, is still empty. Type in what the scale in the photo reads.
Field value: 26 kg
